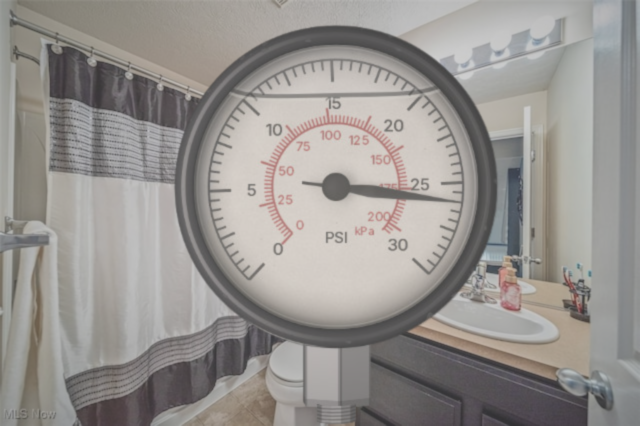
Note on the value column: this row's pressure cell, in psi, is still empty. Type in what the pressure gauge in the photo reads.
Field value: 26 psi
